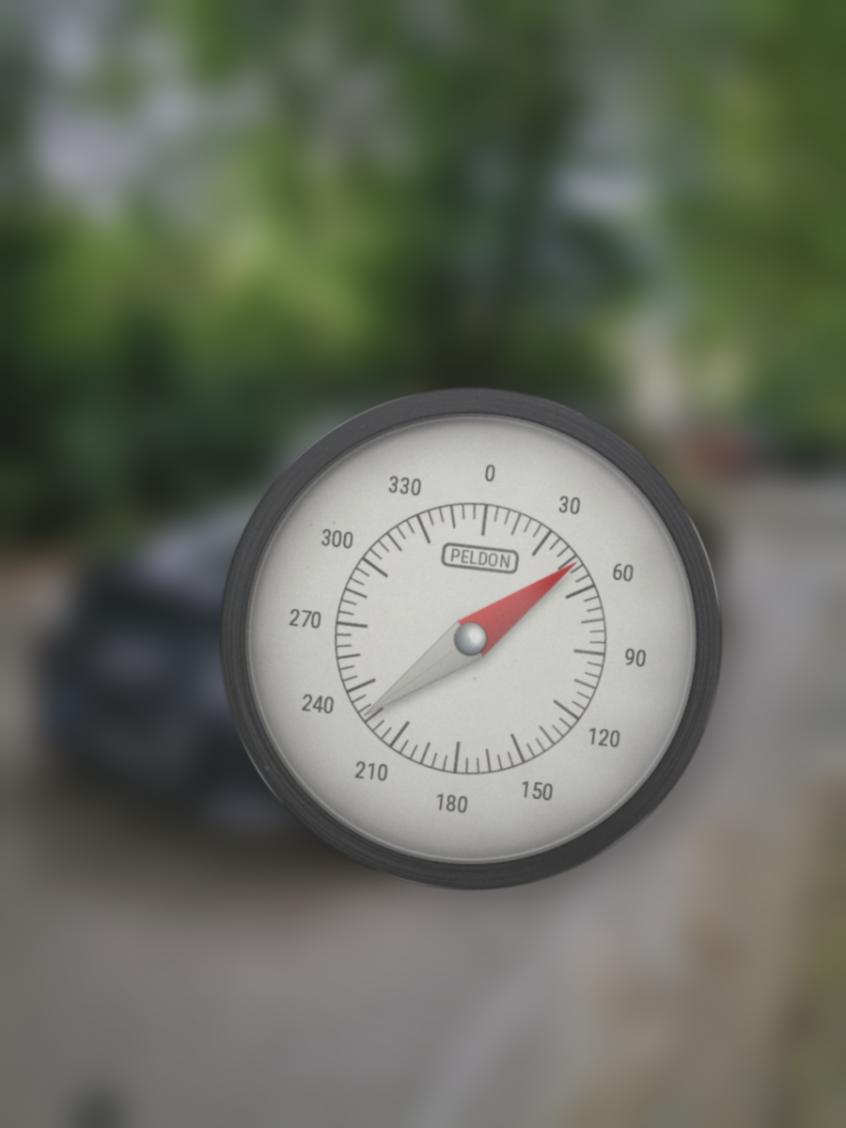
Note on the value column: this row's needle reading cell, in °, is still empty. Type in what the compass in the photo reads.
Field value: 47.5 °
